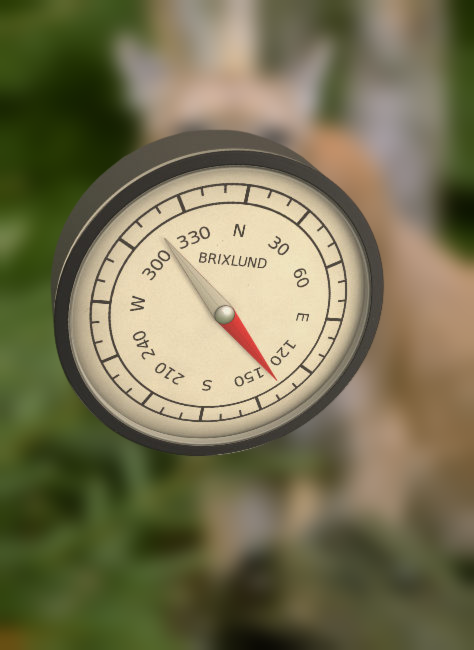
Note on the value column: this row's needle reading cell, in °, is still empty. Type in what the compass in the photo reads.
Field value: 135 °
